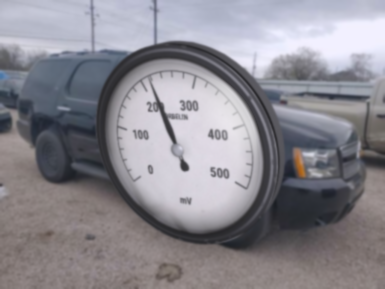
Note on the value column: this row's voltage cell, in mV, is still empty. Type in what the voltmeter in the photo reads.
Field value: 220 mV
